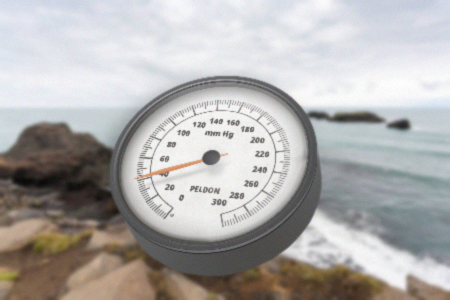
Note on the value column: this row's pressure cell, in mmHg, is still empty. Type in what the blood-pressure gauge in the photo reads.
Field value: 40 mmHg
